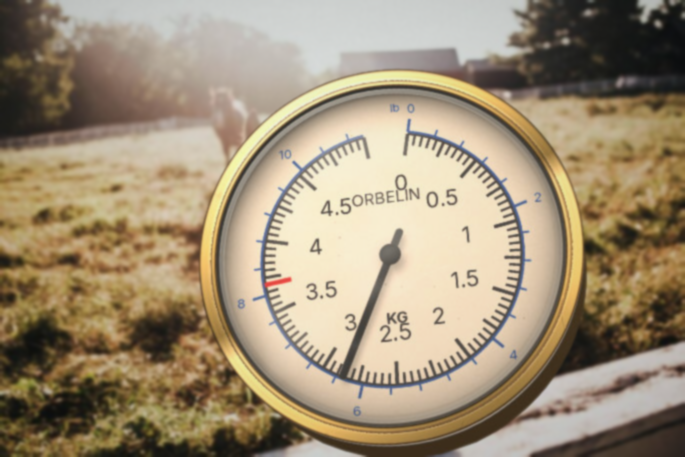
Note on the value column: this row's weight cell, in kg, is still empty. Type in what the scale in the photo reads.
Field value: 2.85 kg
